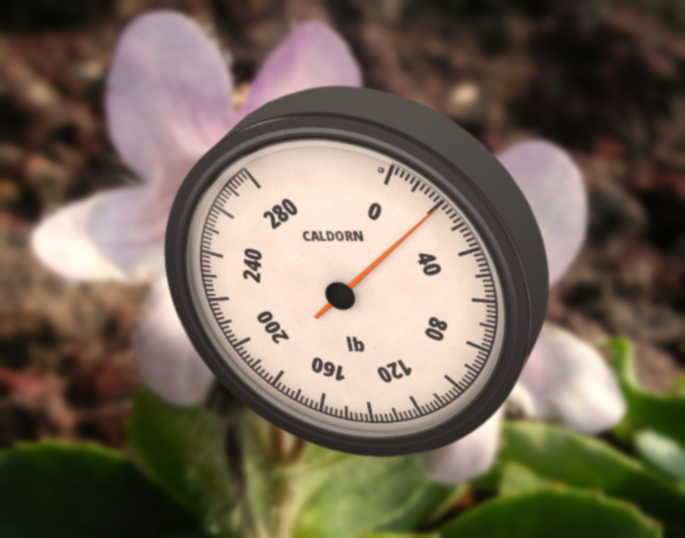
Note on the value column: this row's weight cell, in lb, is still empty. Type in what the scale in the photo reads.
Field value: 20 lb
